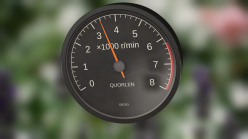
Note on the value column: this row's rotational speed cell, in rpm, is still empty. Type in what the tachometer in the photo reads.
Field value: 3400 rpm
